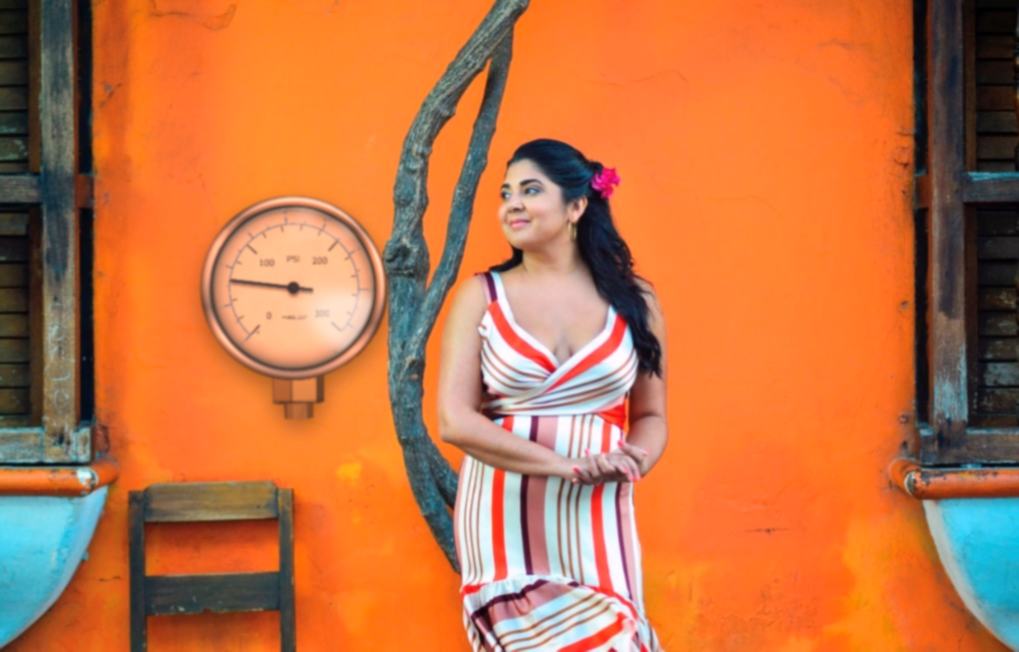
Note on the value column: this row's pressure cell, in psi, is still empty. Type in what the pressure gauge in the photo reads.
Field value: 60 psi
